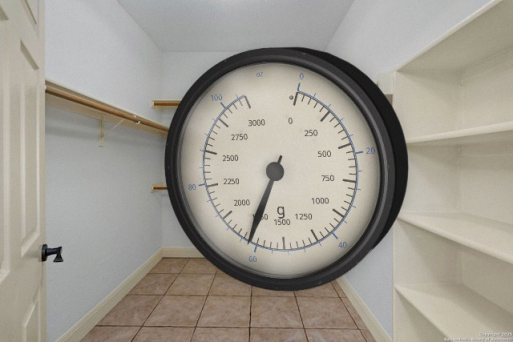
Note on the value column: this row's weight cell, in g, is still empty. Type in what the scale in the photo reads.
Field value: 1750 g
